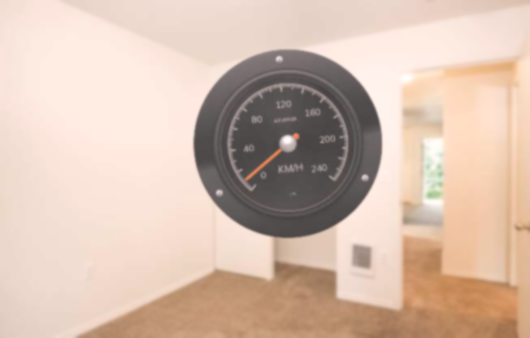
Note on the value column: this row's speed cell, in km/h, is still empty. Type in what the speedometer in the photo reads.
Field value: 10 km/h
